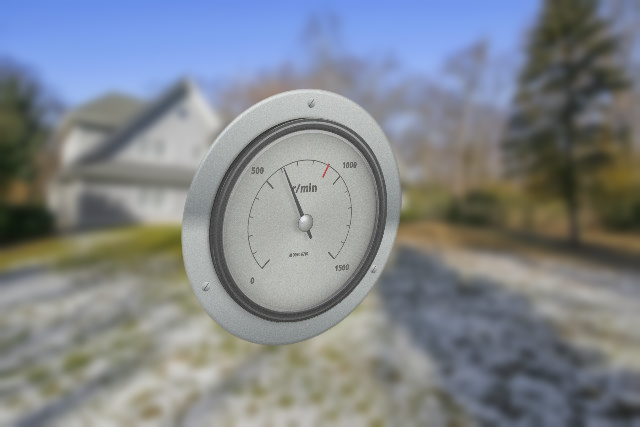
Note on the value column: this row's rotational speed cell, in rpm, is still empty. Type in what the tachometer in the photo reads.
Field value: 600 rpm
